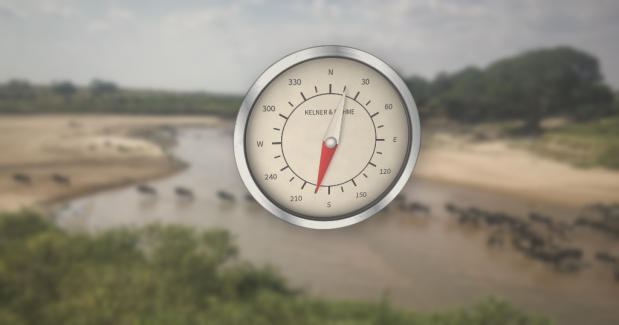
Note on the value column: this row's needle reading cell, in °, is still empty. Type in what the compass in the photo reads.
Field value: 195 °
